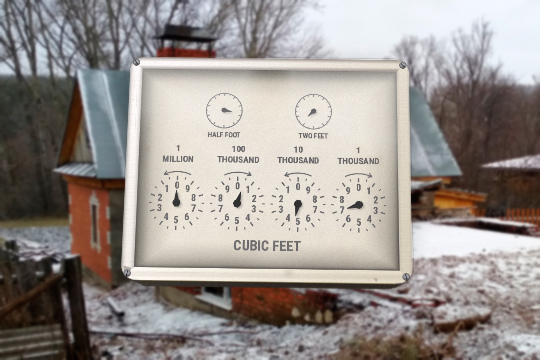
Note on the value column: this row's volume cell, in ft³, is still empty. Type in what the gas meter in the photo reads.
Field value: 4700 ft³
